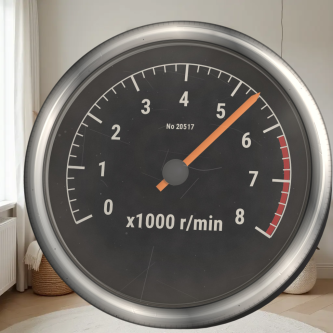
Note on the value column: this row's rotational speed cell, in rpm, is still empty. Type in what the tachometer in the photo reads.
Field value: 5400 rpm
